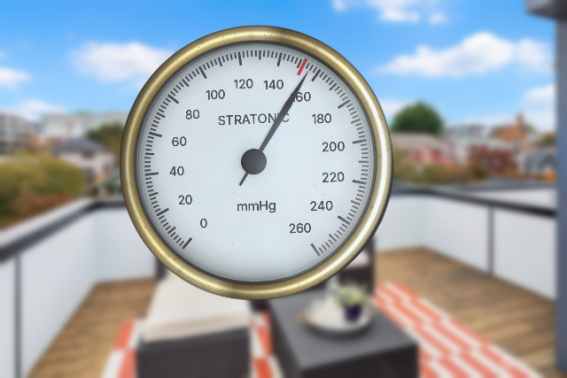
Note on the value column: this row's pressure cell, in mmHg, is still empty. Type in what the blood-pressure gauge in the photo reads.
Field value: 156 mmHg
